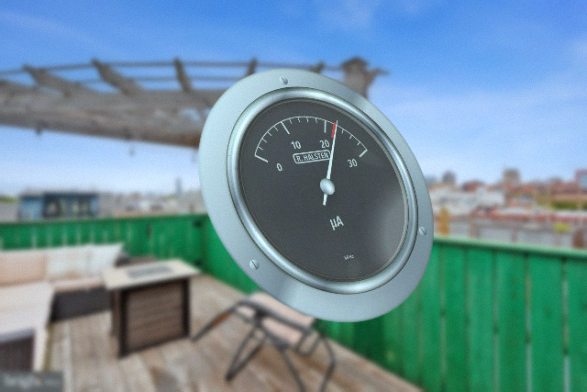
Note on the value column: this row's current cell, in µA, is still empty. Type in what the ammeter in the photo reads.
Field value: 22 µA
